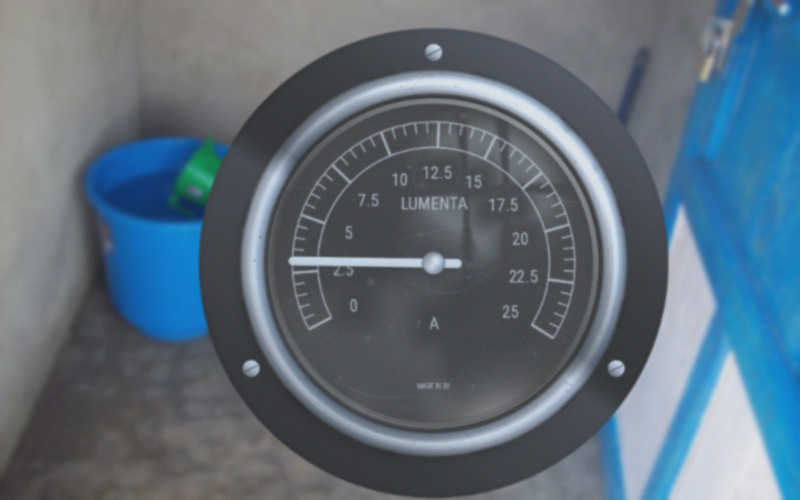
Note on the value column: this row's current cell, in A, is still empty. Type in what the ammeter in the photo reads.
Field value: 3 A
